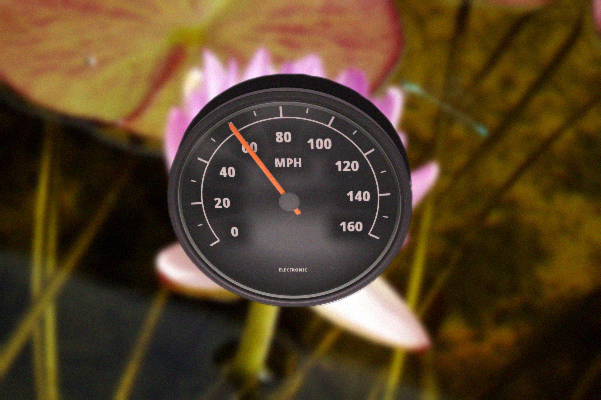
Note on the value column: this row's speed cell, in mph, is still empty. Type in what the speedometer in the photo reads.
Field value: 60 mph
